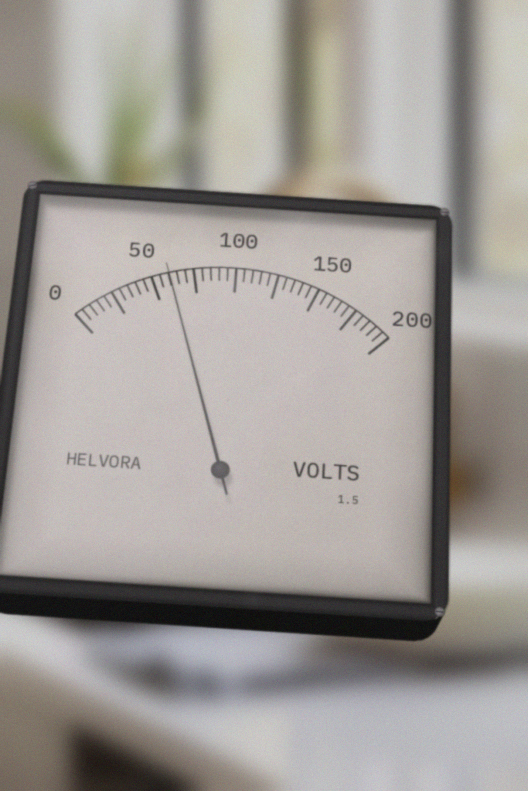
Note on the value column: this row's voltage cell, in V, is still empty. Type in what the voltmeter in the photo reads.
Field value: 60 V
